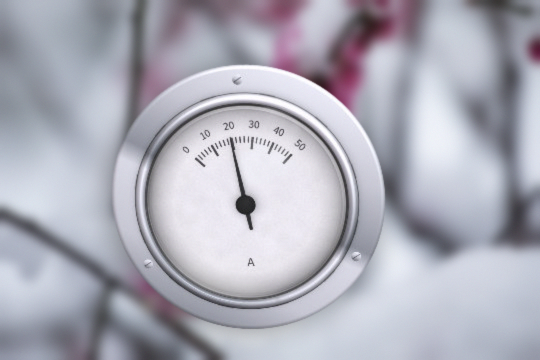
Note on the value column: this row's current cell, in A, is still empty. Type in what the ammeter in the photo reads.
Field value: 20 A
